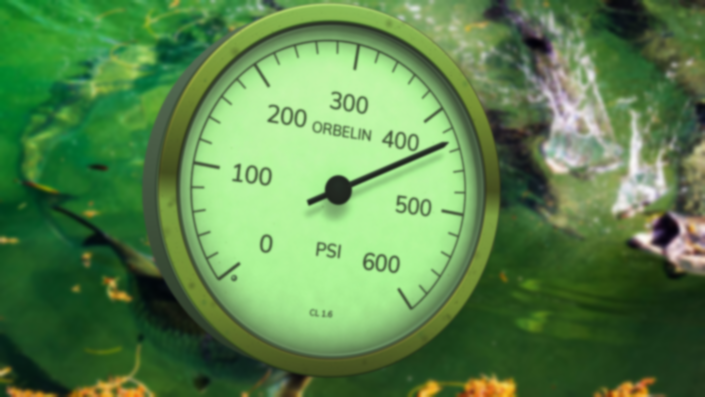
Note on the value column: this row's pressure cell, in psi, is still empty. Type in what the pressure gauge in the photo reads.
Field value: 430 psi
